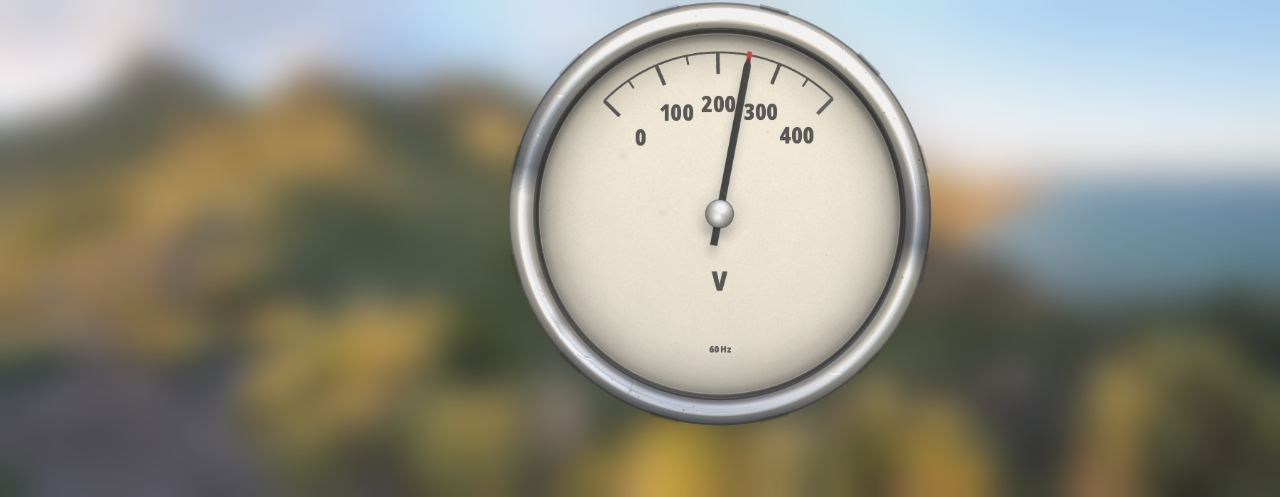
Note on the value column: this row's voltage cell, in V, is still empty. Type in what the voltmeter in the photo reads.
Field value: 250 V
